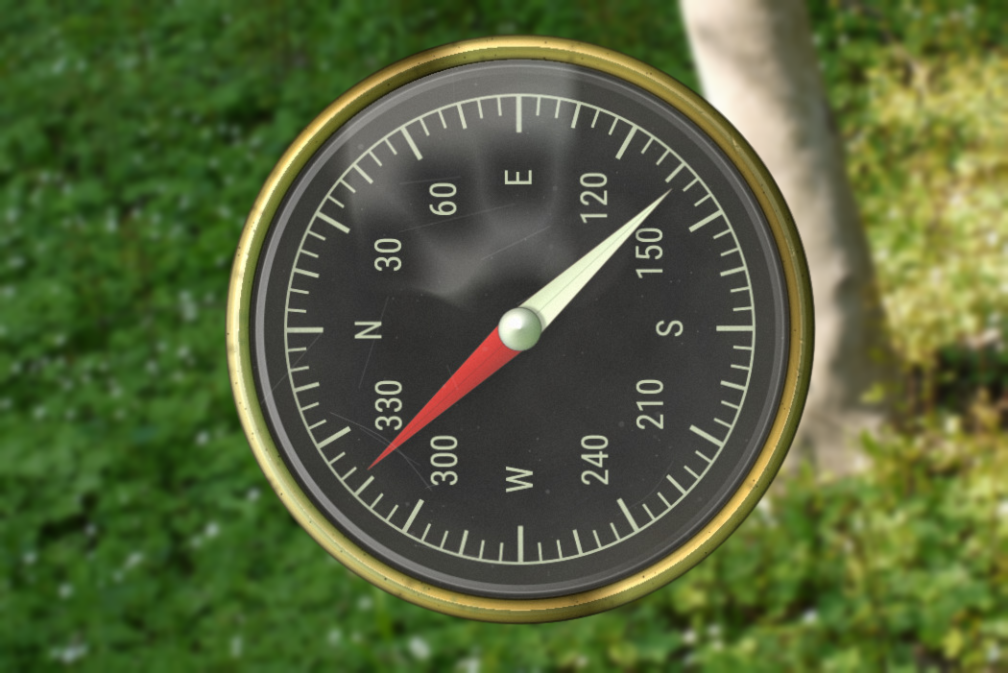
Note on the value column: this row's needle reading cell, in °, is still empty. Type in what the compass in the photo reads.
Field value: 317.5 °
